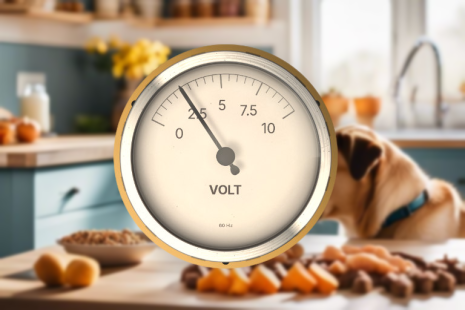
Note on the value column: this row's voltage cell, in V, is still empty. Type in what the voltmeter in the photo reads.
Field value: 2.5 V
